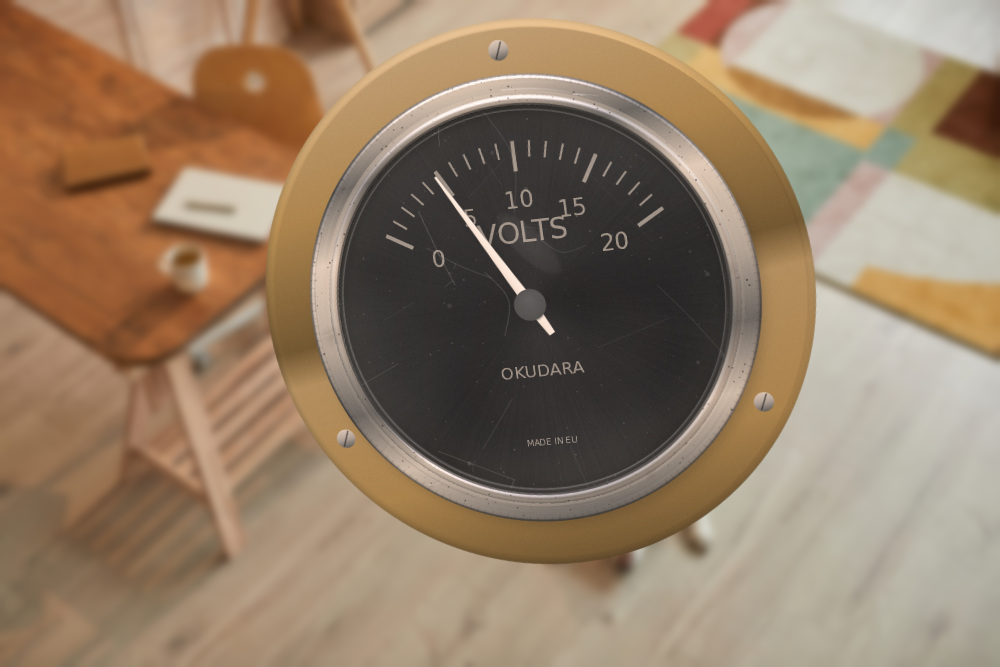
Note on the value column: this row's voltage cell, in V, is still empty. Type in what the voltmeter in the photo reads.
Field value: 5 V
